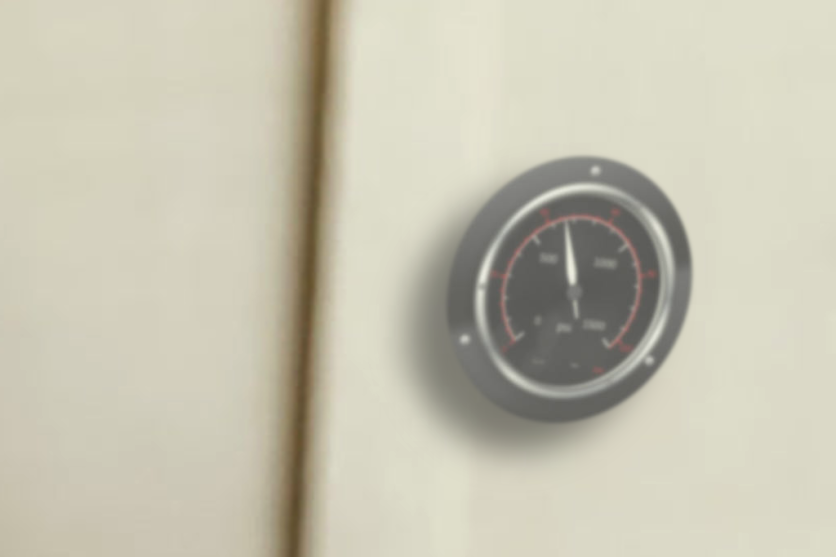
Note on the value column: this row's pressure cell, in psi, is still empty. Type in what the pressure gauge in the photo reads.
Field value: 650 psi
